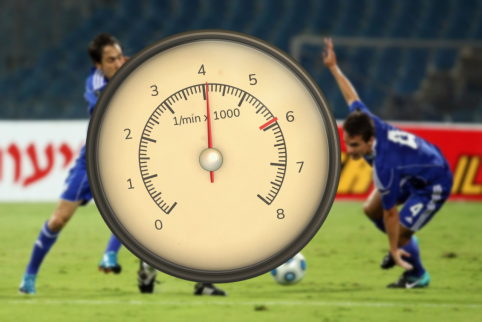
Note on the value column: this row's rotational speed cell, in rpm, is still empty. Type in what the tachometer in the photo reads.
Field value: 4100 rpm
